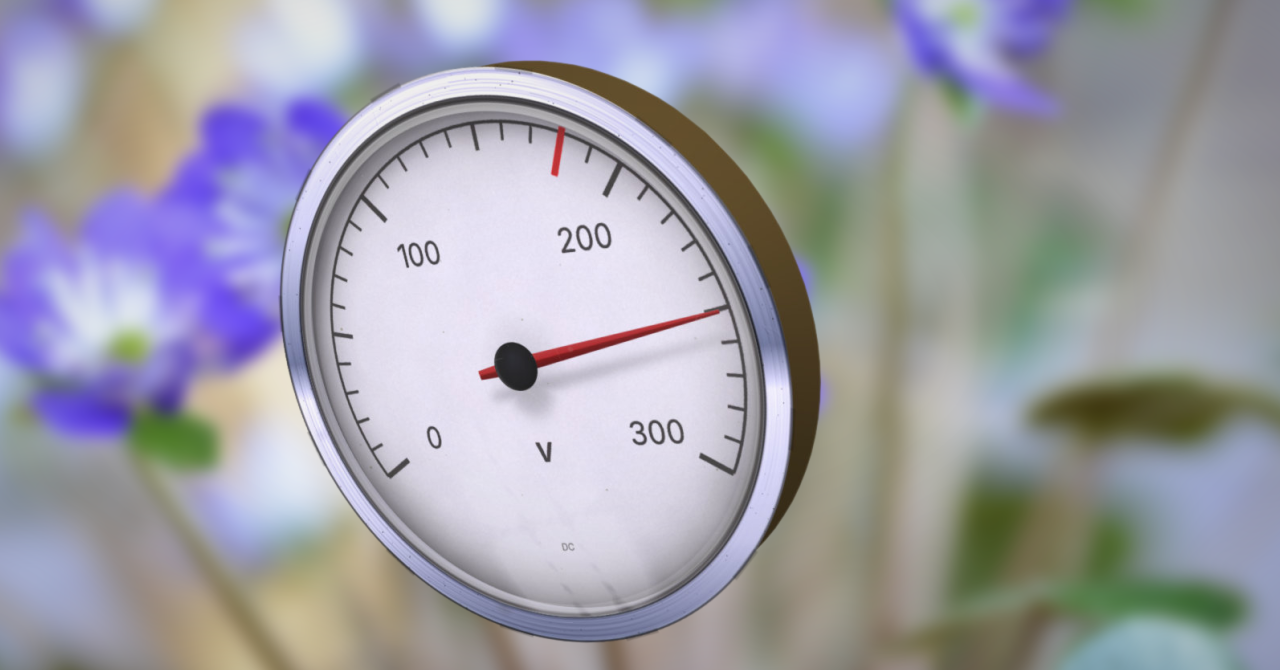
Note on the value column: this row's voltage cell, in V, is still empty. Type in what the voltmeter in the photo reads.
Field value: 250 V
